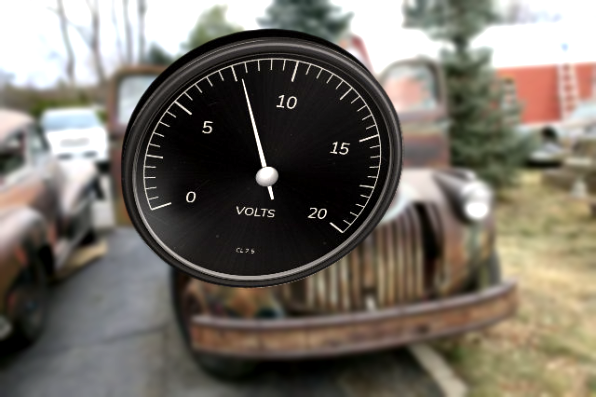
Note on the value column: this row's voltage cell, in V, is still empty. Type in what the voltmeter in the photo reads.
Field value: 7.75 V
